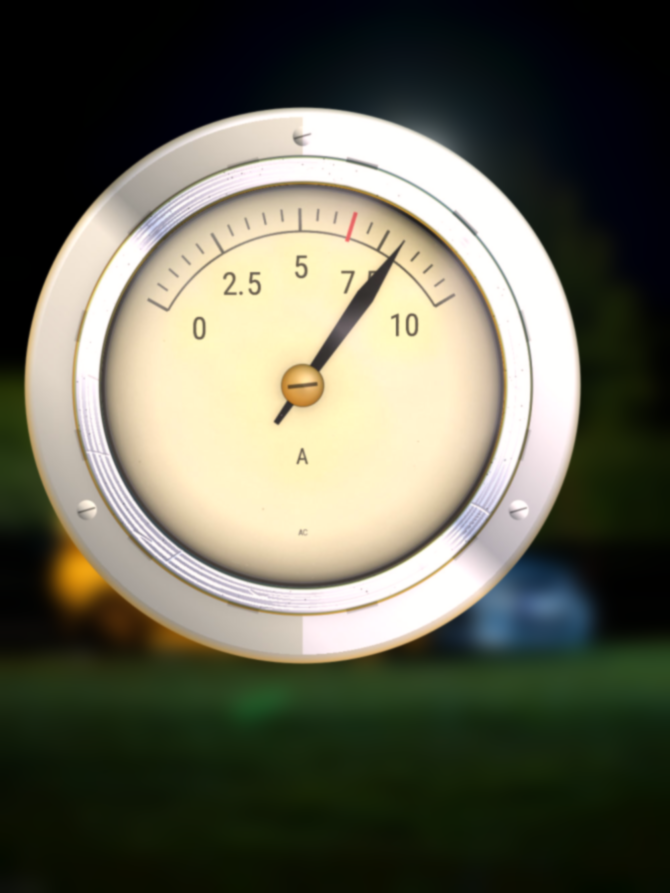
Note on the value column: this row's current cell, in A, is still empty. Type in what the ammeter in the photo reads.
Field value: 8 A
